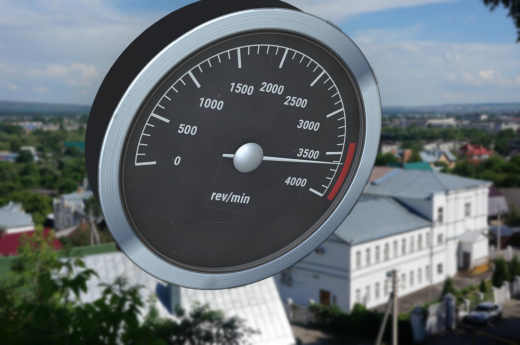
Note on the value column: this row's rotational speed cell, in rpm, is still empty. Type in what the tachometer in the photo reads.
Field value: 3600 rpm
